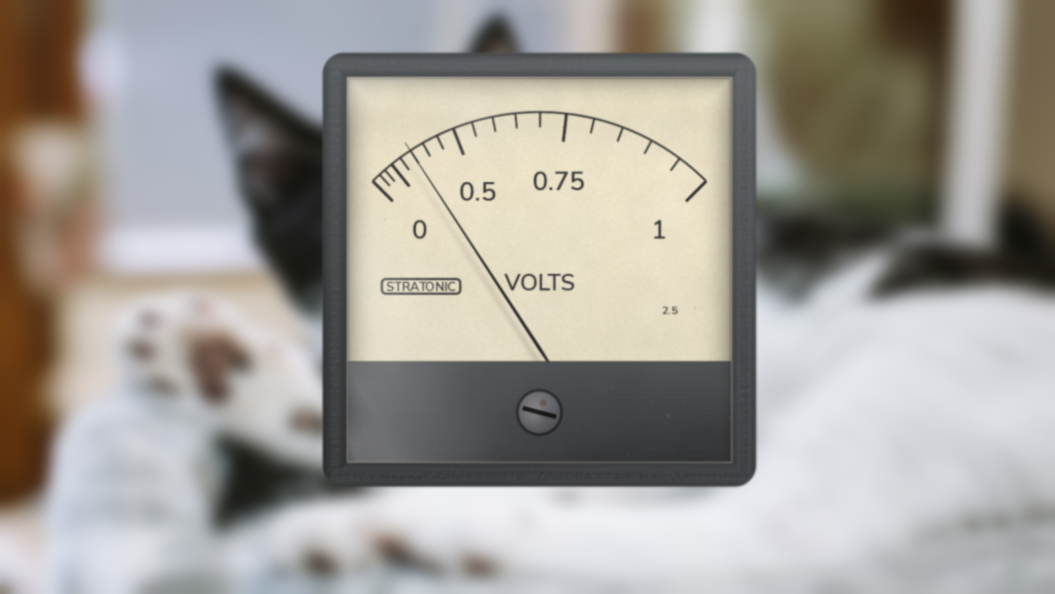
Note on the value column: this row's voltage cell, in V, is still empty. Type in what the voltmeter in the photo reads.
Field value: 0.35 V
